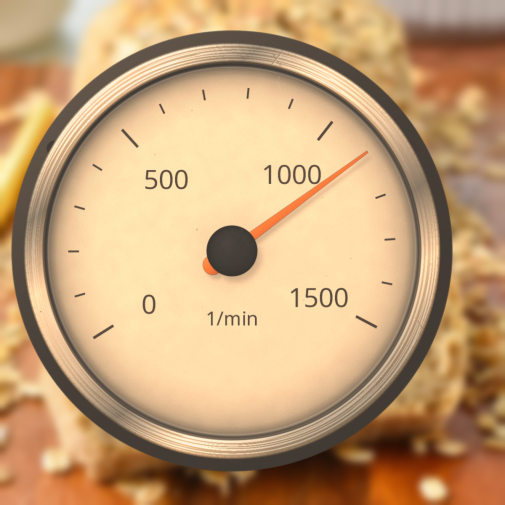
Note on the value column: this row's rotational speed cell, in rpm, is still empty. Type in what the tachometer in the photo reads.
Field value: 1100 rpm
